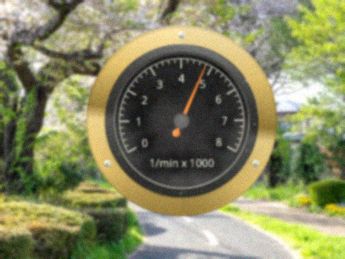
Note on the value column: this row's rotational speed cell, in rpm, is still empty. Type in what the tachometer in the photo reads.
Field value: 4800 rpm
